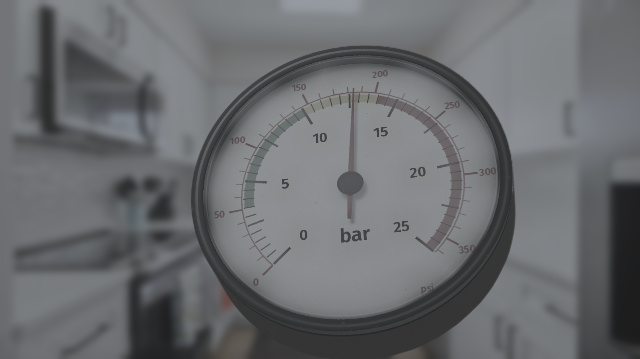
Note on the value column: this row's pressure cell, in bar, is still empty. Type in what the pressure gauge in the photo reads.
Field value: 12.75 bar
